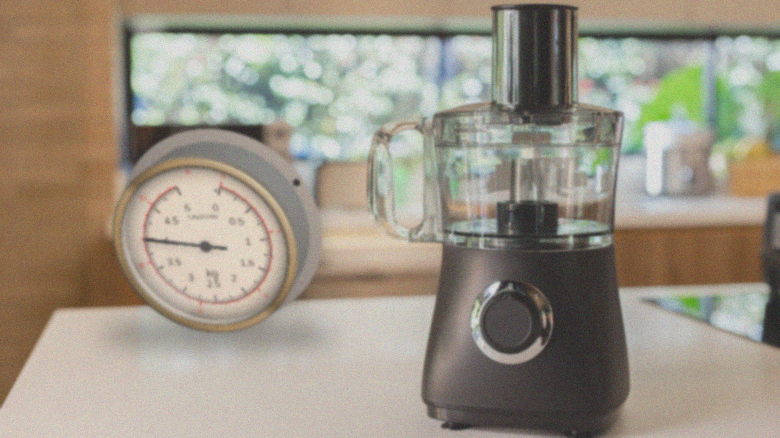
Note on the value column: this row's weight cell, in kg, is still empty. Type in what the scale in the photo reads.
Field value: 4 kg
